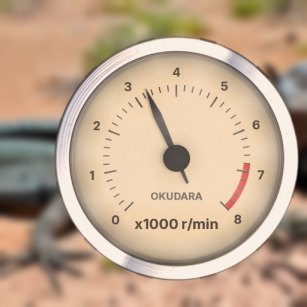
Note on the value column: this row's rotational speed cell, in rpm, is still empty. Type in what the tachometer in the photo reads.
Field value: 3300 rpm
